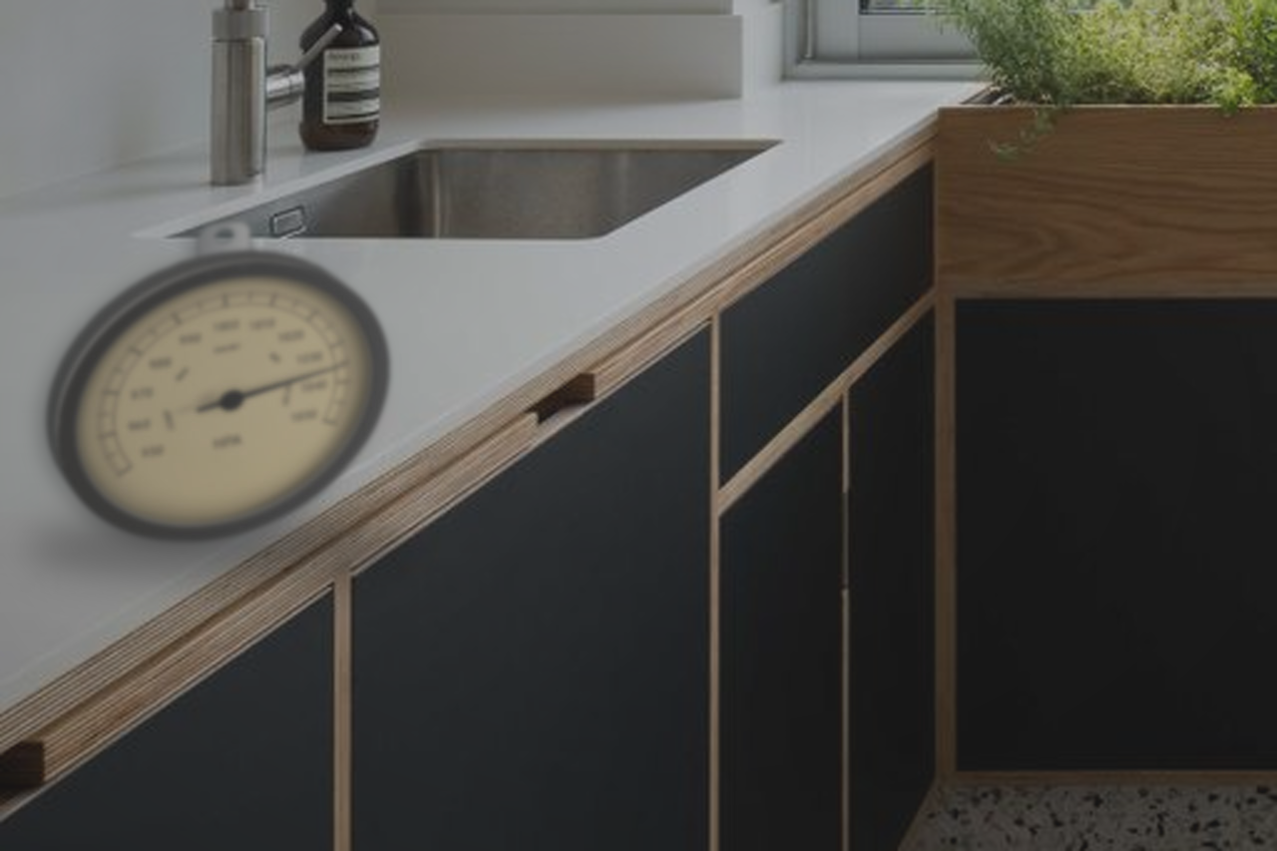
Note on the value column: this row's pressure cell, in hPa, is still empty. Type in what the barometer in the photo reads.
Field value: 1035 hPa
